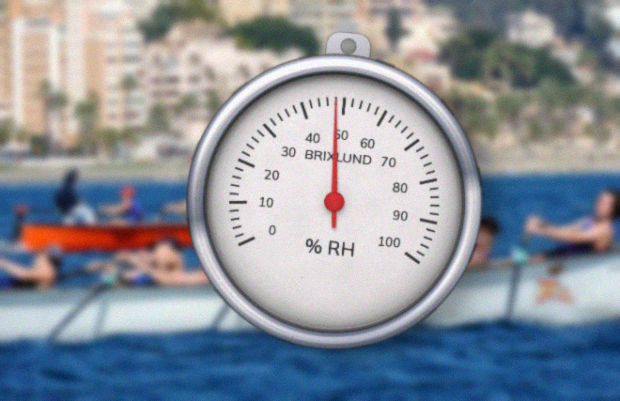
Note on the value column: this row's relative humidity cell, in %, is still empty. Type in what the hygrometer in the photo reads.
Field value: 48 %
